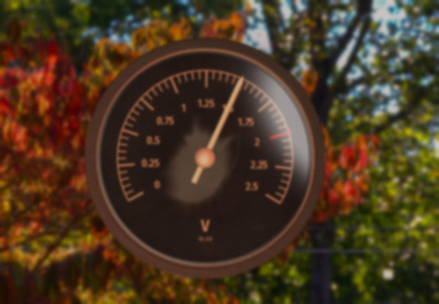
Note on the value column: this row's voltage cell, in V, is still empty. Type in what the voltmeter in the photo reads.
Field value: 1.5 V
